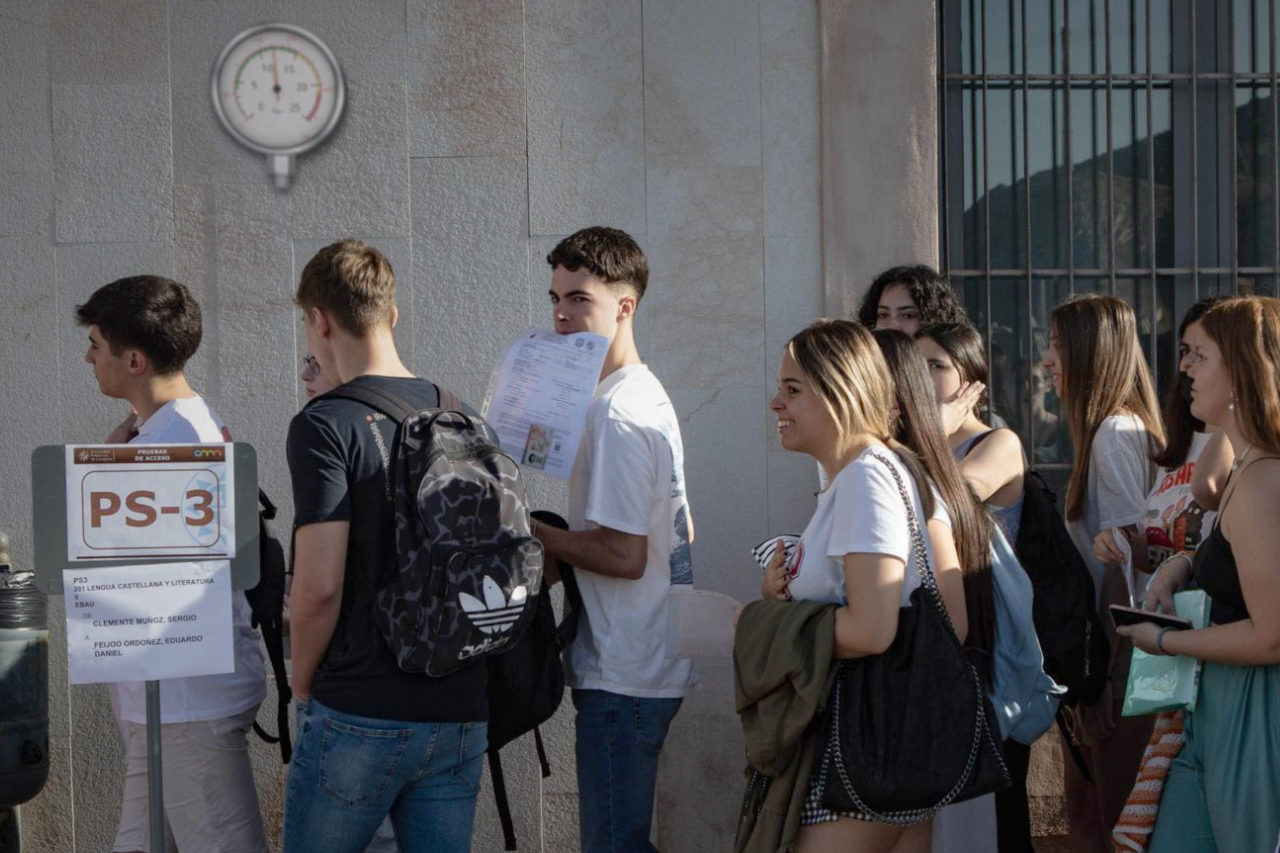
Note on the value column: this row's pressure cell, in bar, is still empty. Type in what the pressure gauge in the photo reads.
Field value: 12 bar
